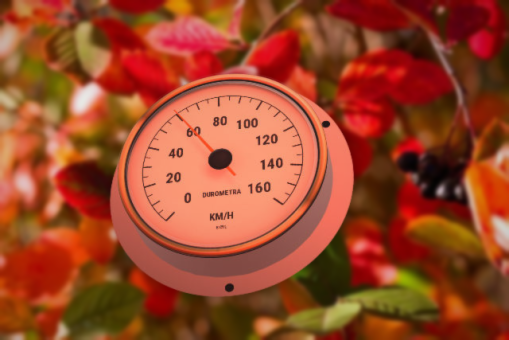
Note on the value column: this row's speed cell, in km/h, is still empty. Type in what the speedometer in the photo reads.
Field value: 60 km/h
